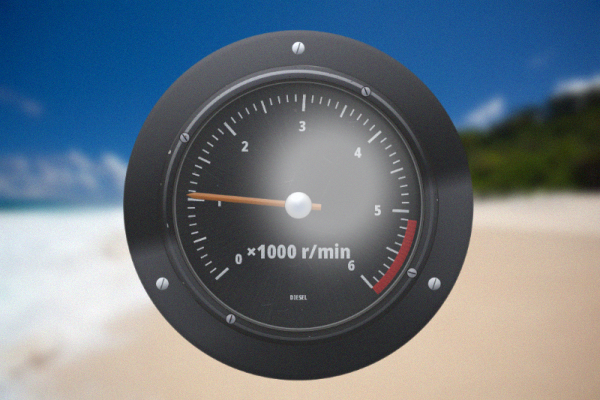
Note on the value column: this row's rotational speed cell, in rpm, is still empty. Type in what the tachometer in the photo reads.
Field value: 1050 rpm
